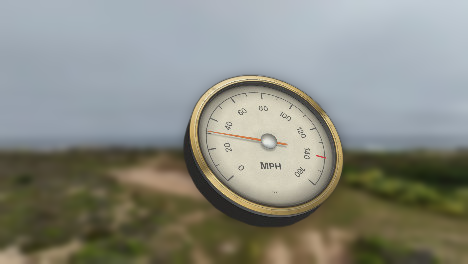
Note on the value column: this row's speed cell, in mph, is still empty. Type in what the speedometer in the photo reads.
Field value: 30 mph
